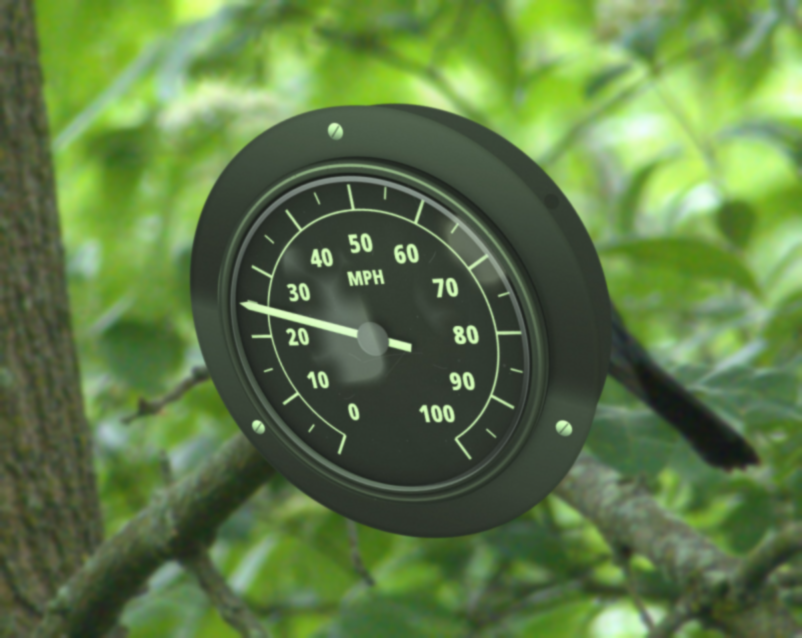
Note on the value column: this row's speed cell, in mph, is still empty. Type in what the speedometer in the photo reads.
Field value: 25 mph
